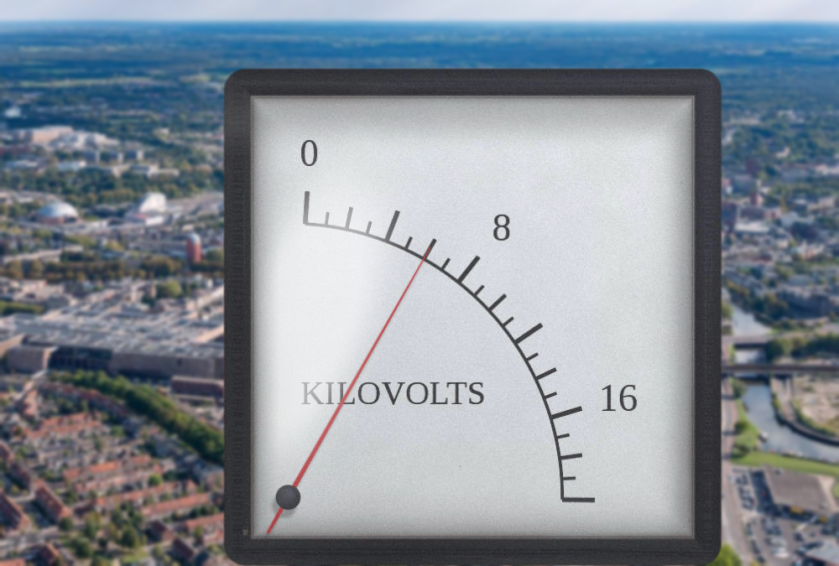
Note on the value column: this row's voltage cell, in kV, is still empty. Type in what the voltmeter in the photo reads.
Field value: 6 kV
